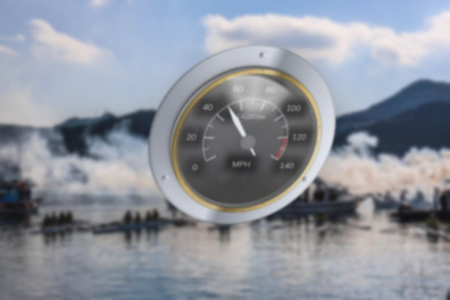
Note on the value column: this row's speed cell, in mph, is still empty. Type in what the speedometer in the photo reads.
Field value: 50 mph
